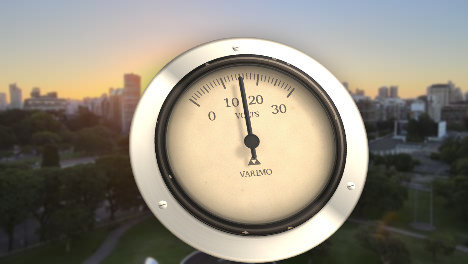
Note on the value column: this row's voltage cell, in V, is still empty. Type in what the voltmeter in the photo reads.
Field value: 15 V
